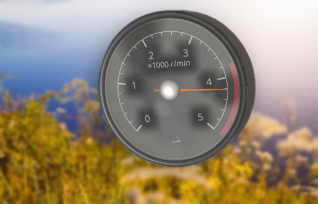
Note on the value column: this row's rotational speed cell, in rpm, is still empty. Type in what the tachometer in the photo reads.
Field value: 4200 rpm
